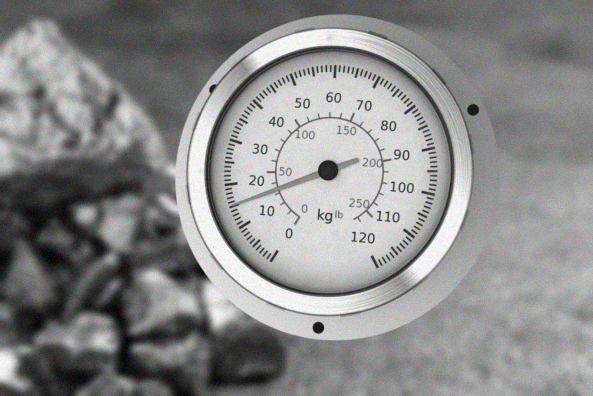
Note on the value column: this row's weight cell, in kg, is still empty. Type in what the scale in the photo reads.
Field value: 15 kg
